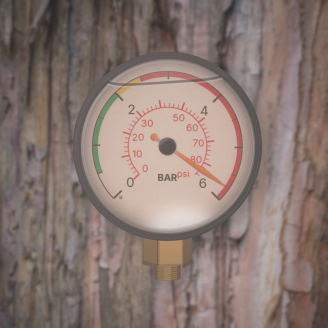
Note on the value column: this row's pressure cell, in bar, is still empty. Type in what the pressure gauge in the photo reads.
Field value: 5.75 bar
